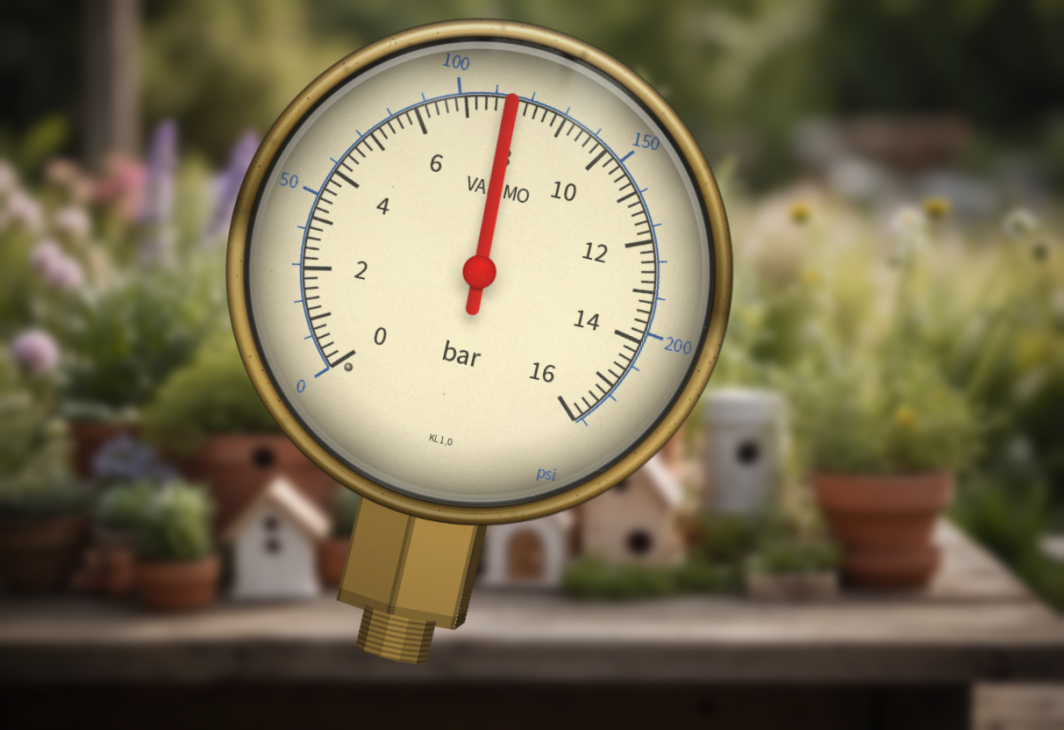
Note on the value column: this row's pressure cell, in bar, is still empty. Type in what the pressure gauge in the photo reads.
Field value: 7.9 bar
